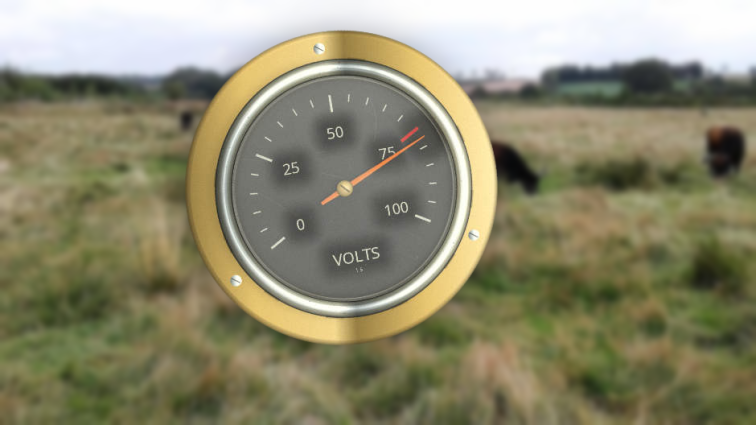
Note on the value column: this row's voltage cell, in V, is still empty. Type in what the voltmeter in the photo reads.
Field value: 77.5 V
